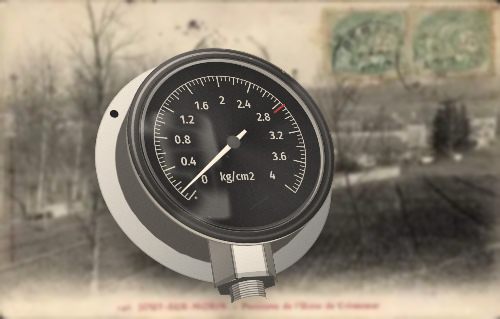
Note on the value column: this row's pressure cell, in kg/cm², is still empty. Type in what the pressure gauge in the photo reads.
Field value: 0.1 kg/cm²
